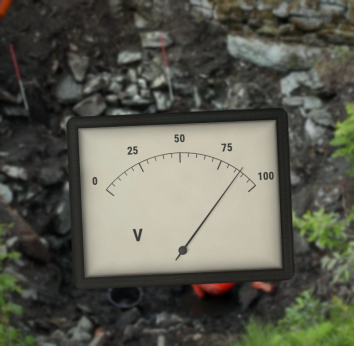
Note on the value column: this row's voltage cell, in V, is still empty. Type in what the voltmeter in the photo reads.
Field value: 87.5 V
